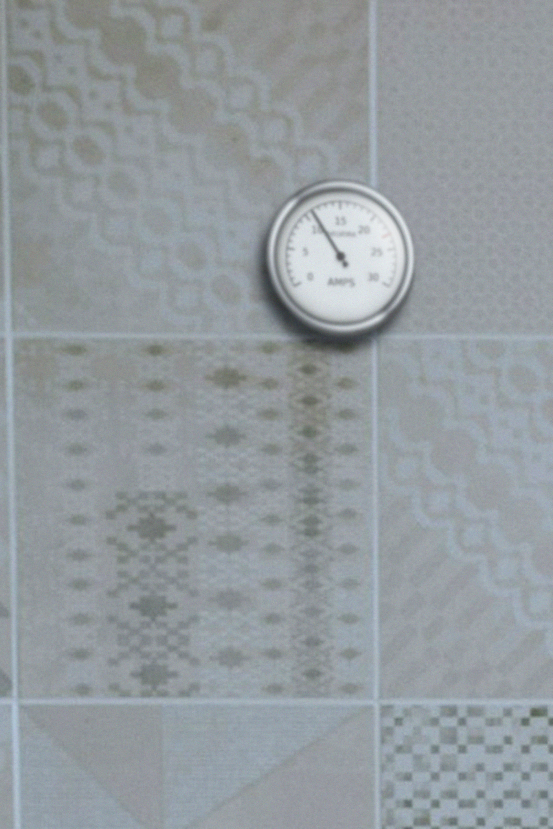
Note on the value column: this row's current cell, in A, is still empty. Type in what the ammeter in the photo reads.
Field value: 11 A
